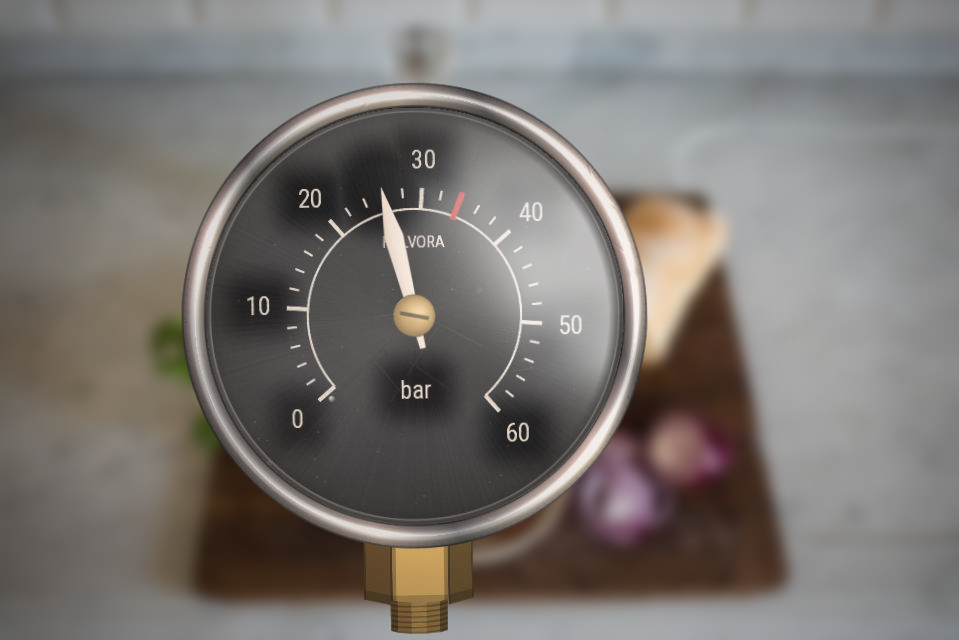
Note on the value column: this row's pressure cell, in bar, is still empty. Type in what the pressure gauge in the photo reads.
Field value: 26 bar
